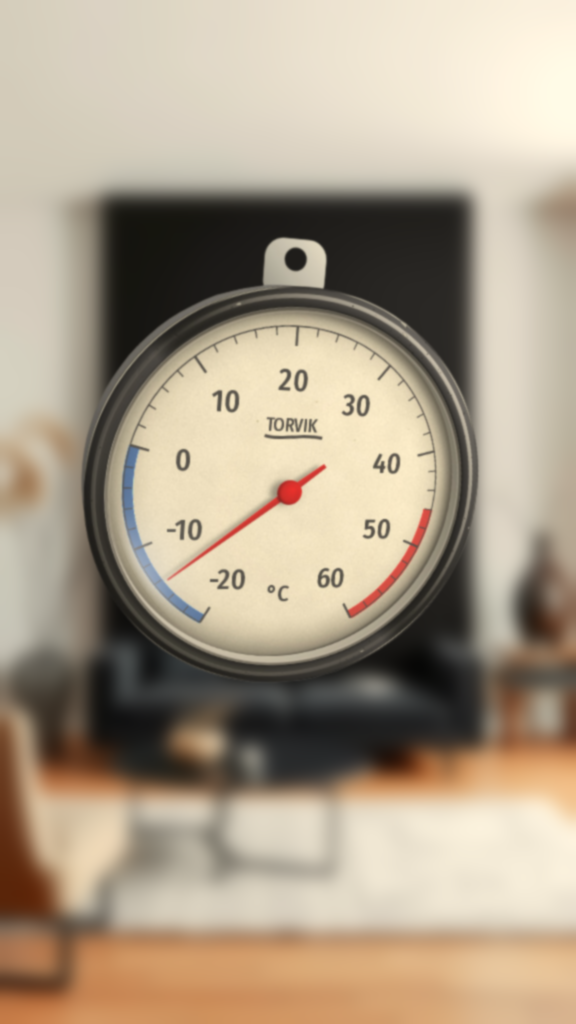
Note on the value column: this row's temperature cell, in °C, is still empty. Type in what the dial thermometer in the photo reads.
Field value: -14 °C
